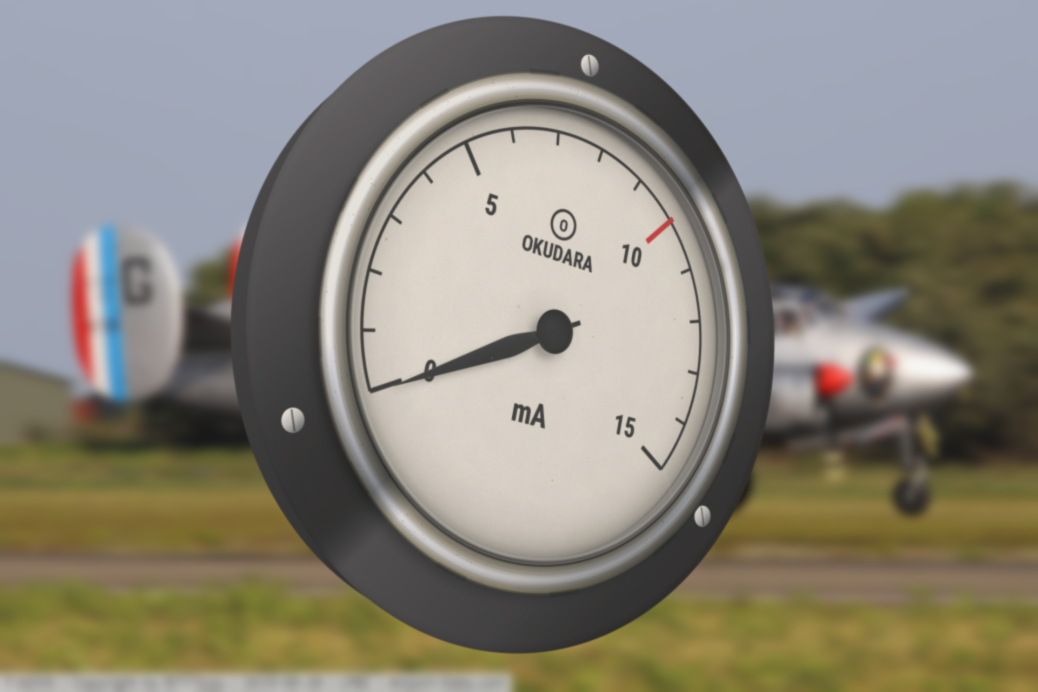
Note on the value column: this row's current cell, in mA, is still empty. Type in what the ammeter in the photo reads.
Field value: 0 mA
